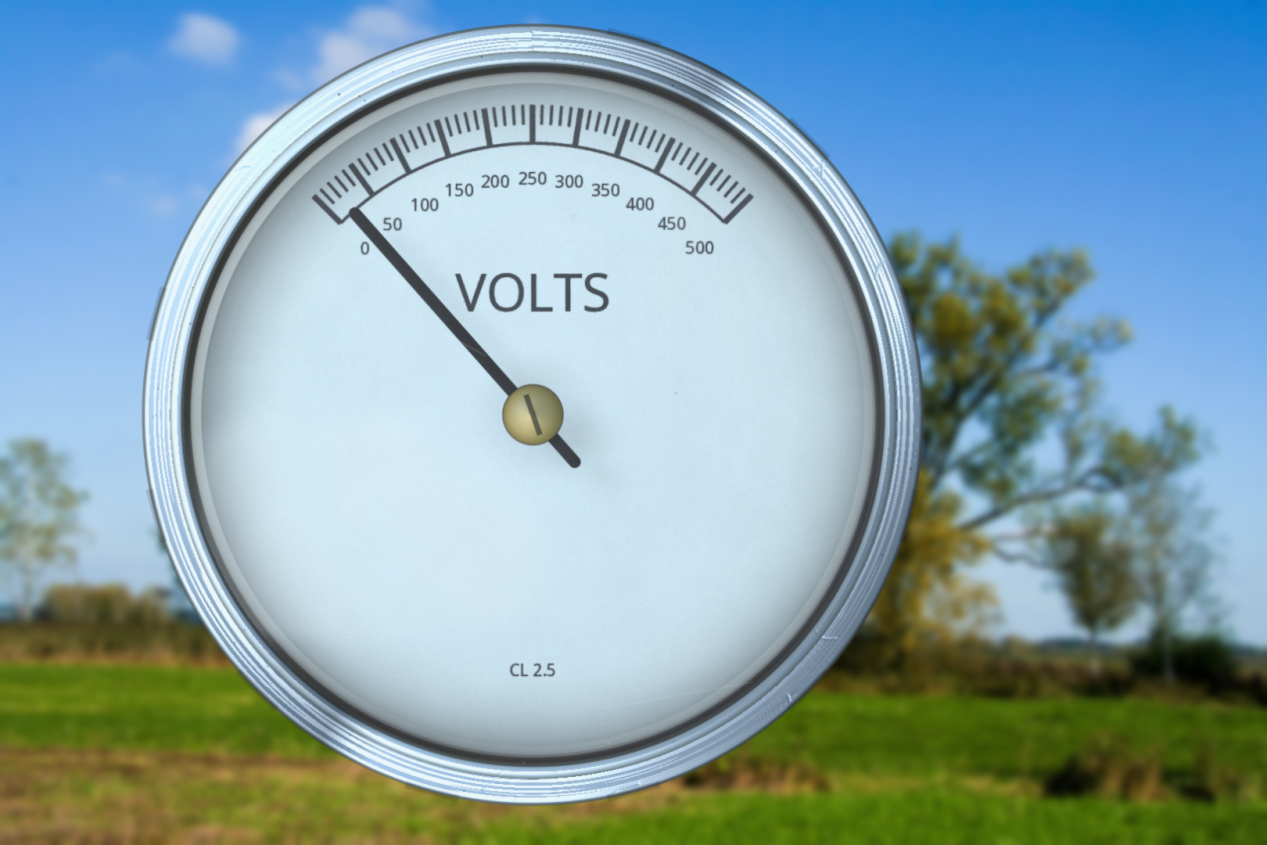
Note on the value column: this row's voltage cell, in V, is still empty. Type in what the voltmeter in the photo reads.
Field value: 20 V
